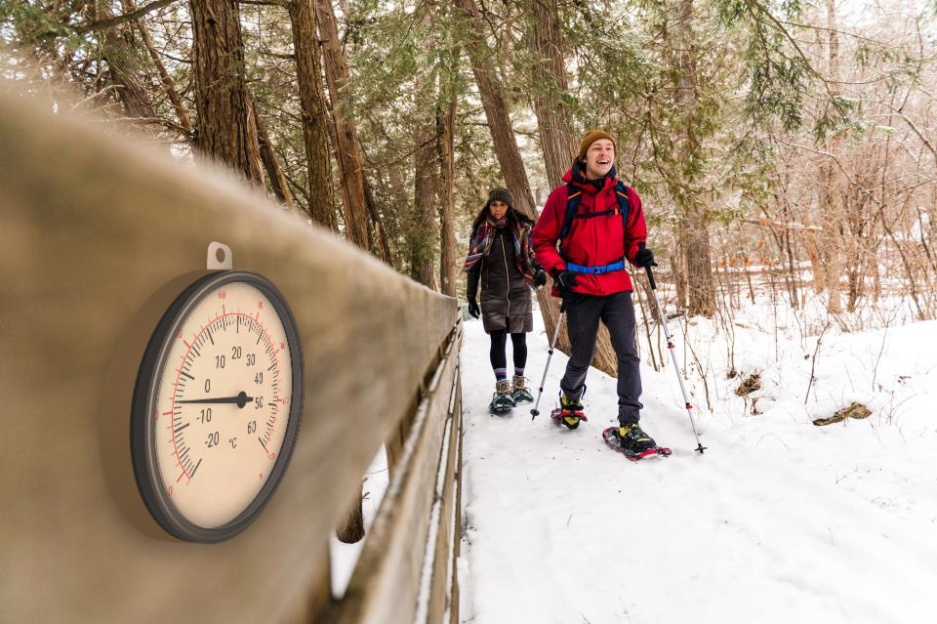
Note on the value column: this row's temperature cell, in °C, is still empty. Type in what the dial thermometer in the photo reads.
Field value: -5 °C
